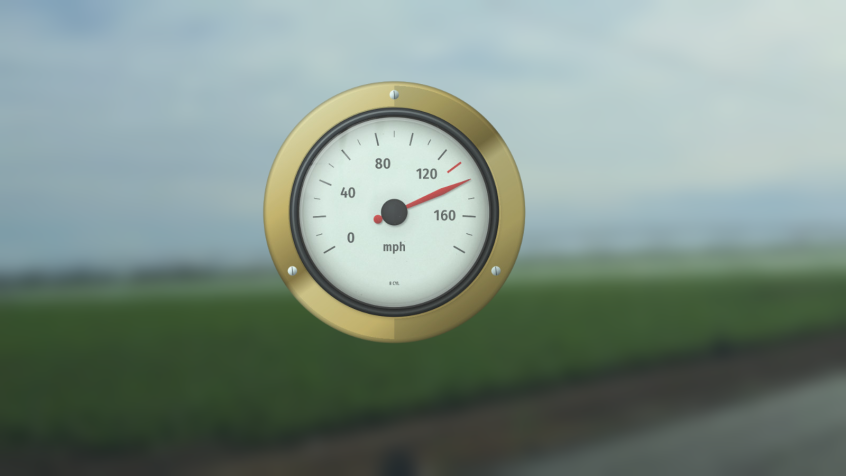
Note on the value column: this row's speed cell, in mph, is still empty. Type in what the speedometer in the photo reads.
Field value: 140 mph
